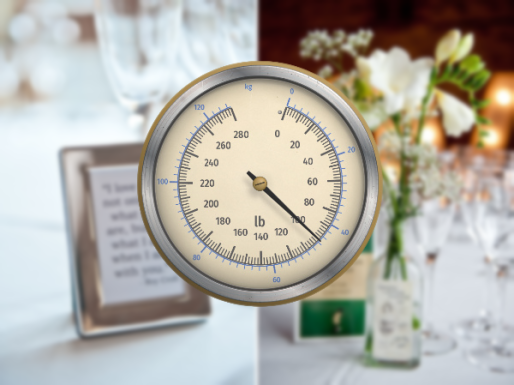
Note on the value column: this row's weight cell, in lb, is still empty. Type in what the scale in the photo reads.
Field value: 100 lb
